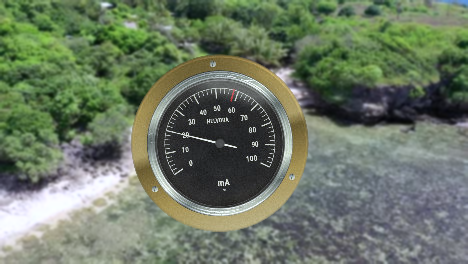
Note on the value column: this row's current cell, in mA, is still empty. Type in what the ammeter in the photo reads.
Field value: 20 mA
